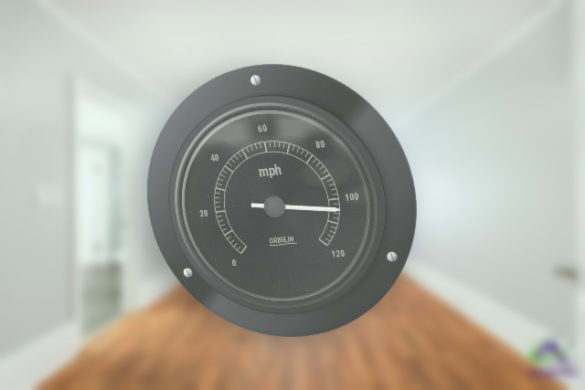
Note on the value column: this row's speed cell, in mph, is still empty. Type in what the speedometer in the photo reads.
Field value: 104 mph
